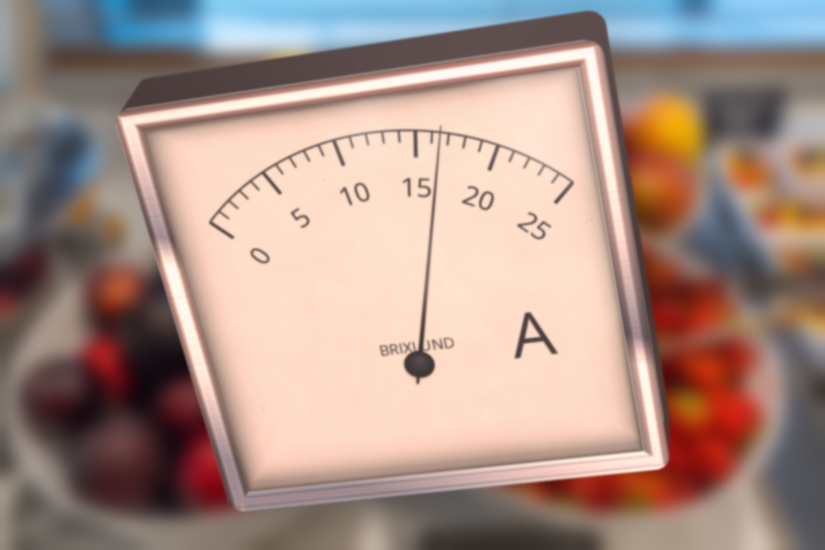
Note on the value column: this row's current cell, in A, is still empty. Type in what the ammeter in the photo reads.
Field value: 16.5 A
